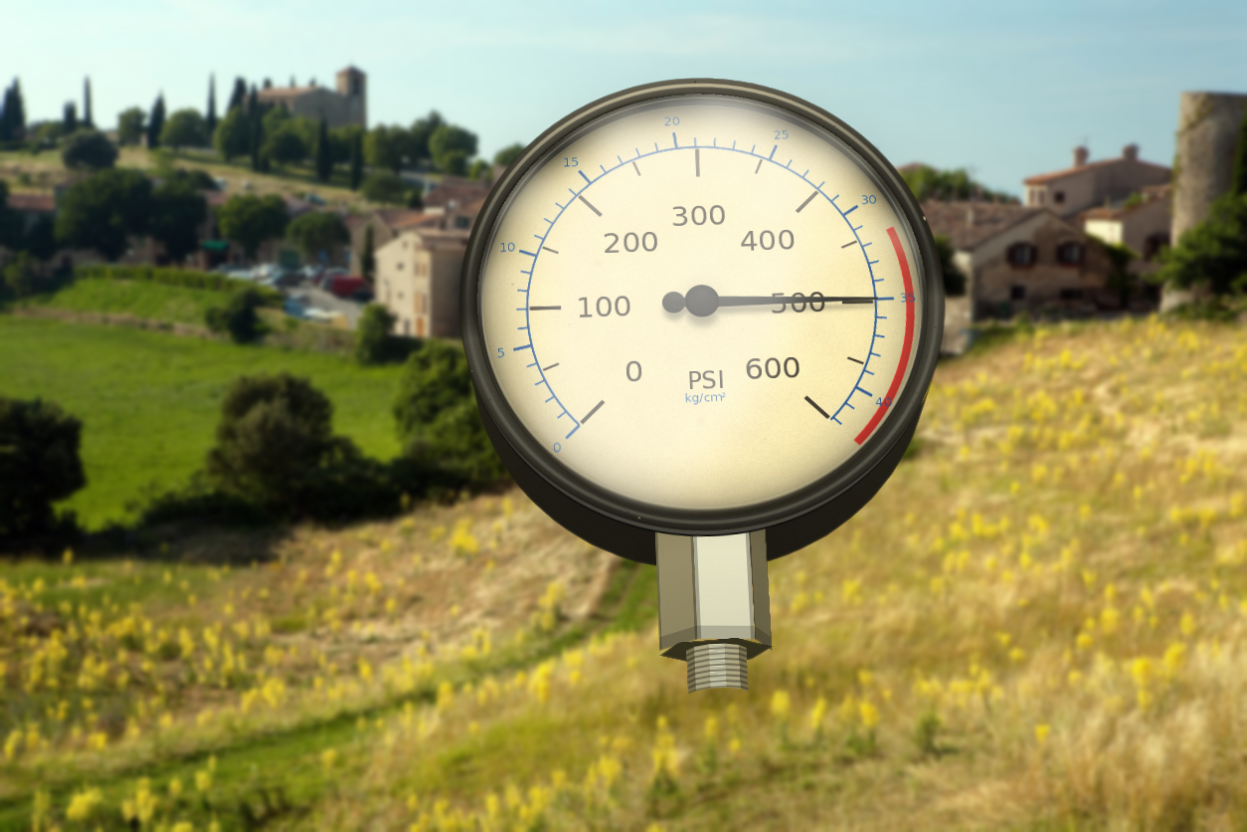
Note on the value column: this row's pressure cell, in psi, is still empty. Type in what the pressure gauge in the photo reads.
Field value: 500 psi
